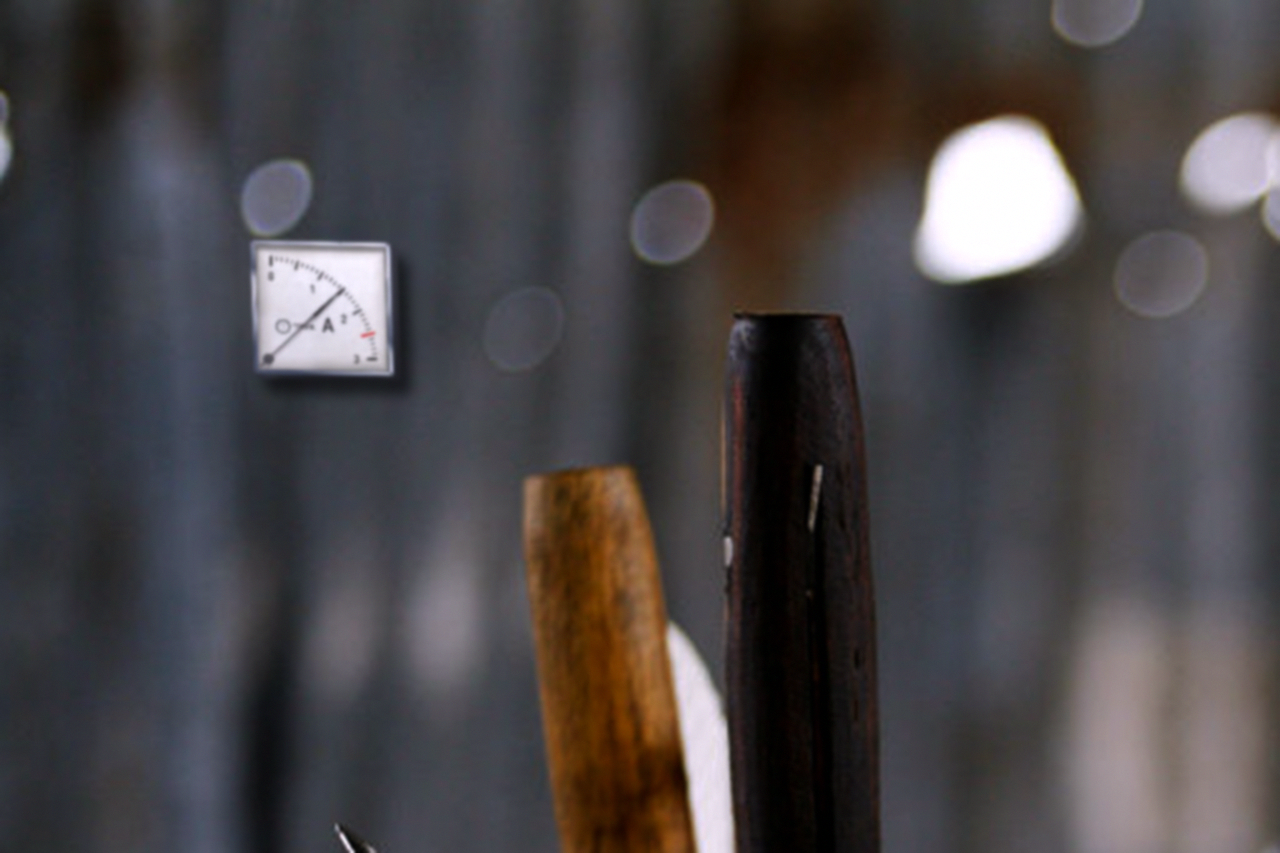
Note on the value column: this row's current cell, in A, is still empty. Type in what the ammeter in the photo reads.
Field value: 1.5 A
